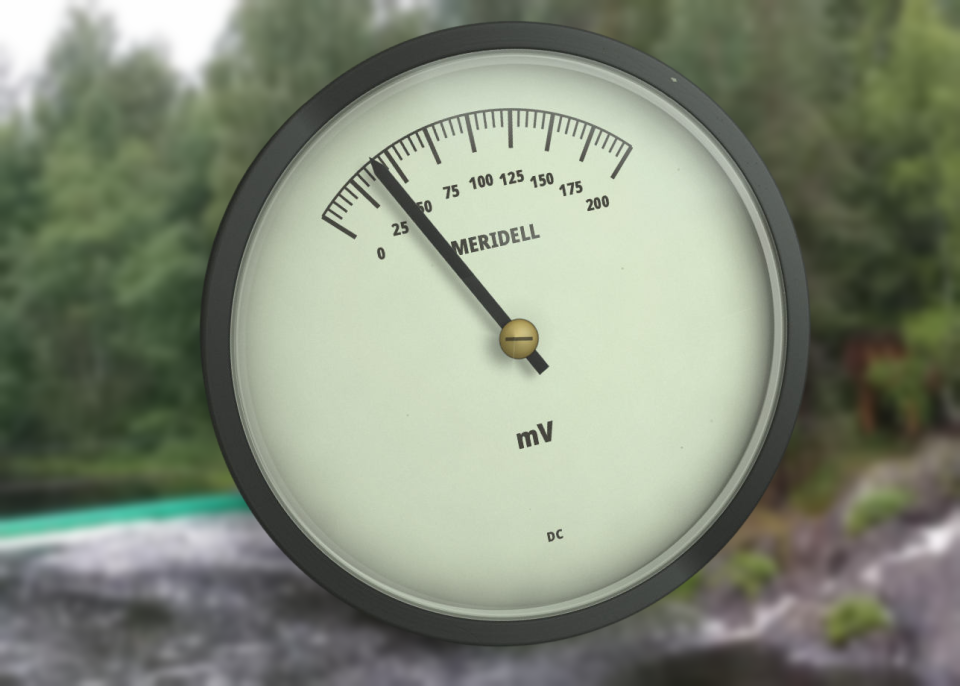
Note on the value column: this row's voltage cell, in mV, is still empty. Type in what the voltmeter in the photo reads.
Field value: 40 mV
